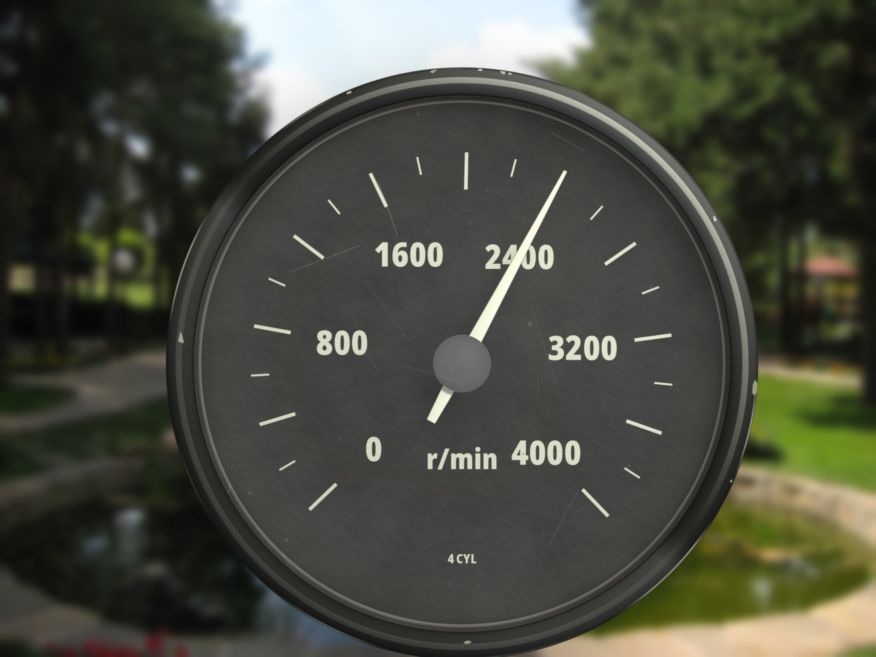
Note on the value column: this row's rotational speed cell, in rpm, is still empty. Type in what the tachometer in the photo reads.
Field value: 2400 rpm
